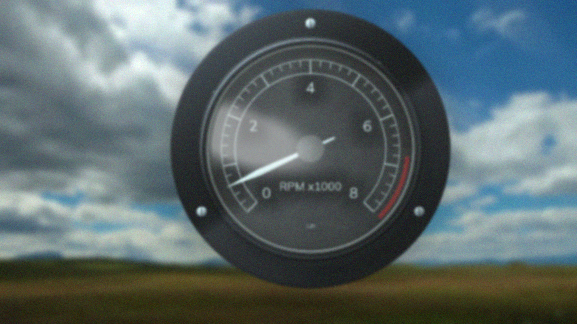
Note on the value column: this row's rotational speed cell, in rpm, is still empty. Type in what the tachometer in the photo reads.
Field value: 600 rpm
